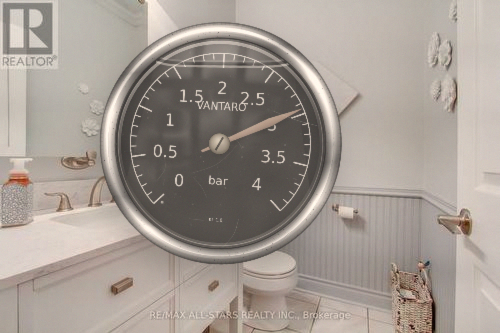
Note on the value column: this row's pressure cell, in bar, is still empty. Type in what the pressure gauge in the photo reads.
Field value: 2.95 bar
